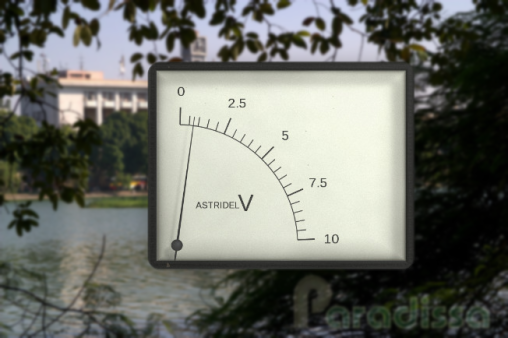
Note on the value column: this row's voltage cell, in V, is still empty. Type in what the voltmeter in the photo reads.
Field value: 0.75 V
